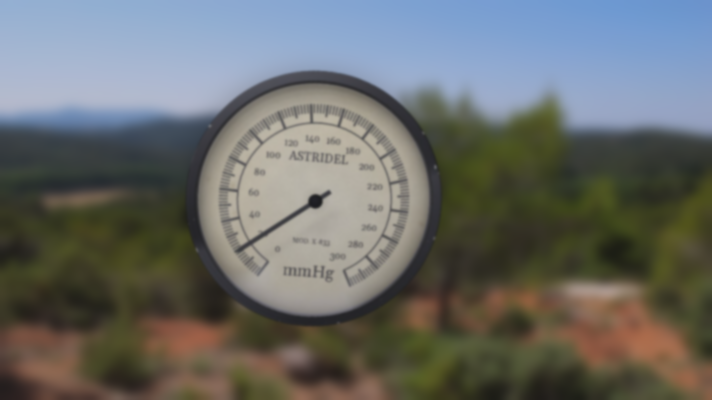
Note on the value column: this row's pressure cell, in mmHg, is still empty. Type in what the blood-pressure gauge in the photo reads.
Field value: 20 mmHg
